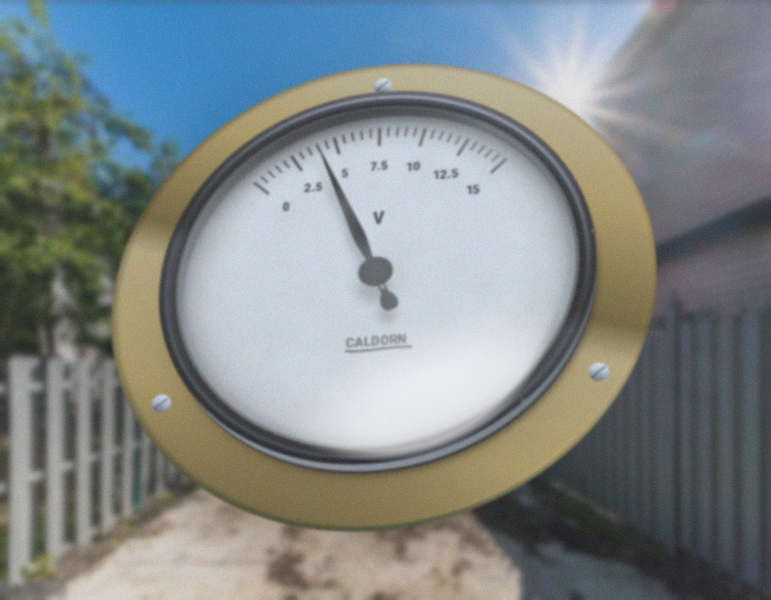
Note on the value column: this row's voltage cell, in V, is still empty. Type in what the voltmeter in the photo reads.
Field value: 4 V
